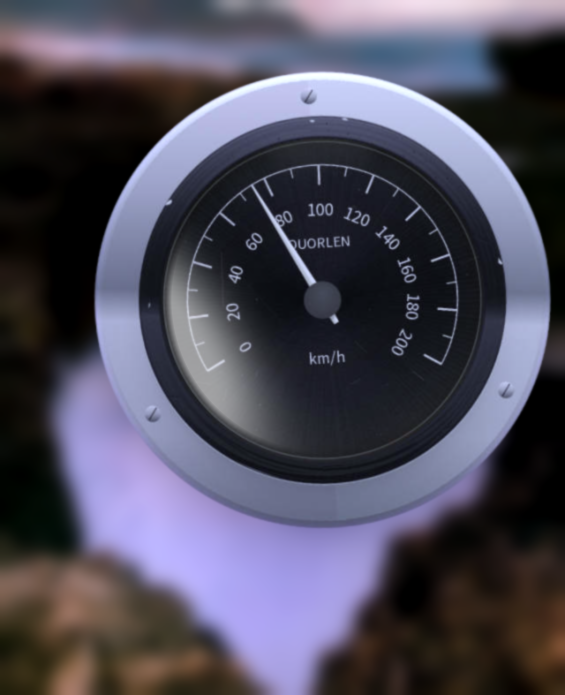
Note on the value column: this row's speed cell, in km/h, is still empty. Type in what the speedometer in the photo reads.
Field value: 75 km/h
